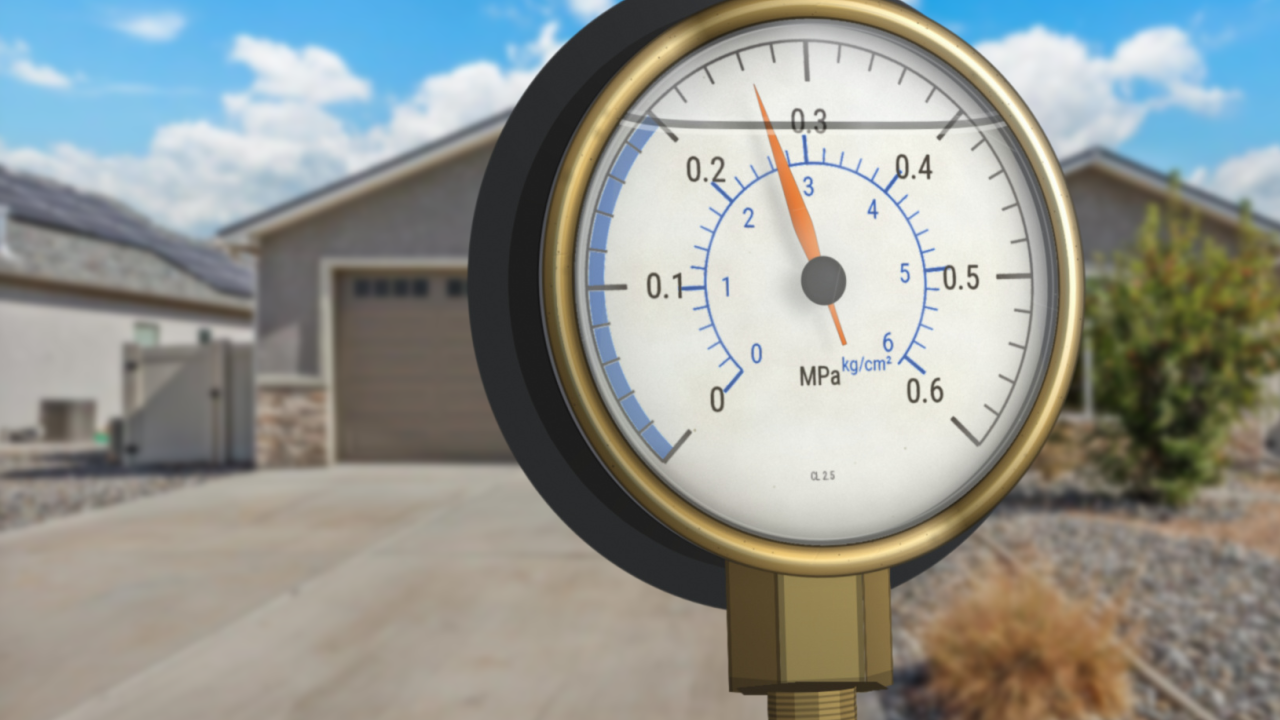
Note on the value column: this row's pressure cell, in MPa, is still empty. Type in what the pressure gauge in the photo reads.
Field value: 0.26 MPa
